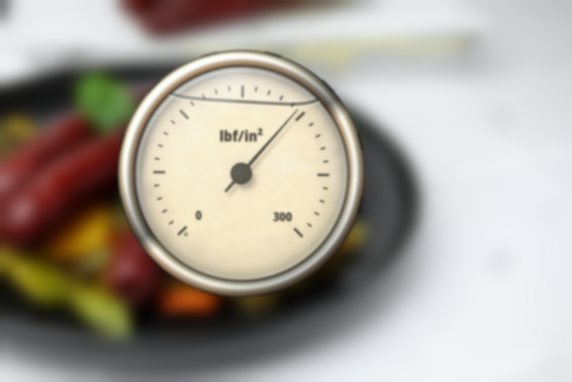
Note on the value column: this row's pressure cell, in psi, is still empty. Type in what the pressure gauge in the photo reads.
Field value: 195 psi
